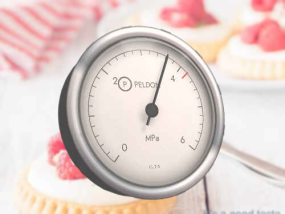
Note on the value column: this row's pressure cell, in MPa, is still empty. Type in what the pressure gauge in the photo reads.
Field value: 3.6 MPa
